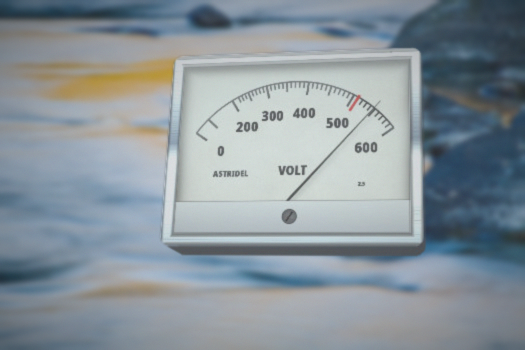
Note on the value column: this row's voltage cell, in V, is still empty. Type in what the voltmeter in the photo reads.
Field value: 550 V
